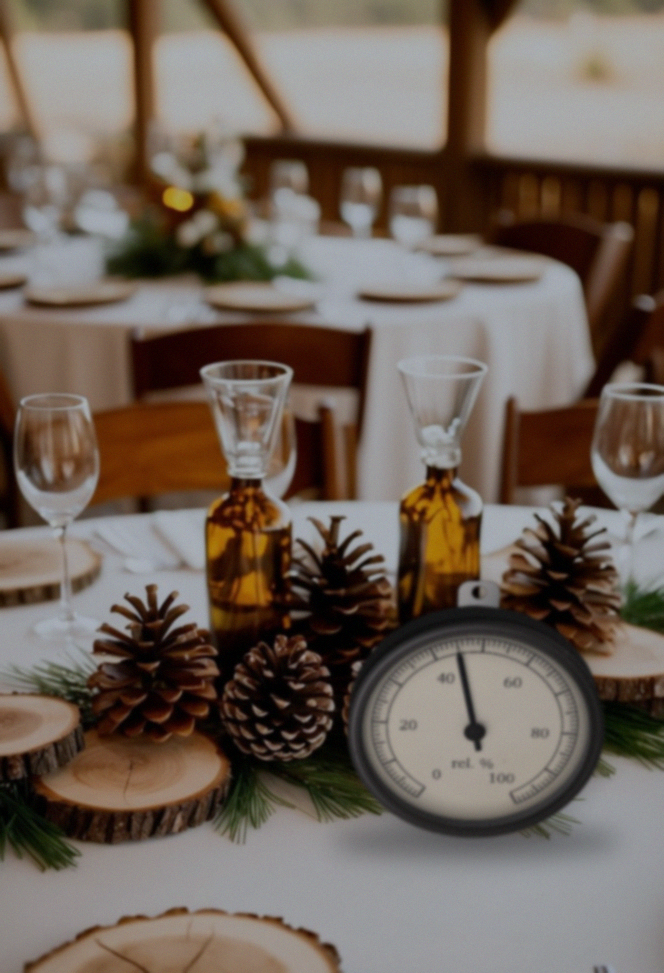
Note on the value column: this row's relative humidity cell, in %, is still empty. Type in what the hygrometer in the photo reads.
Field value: 45 %
